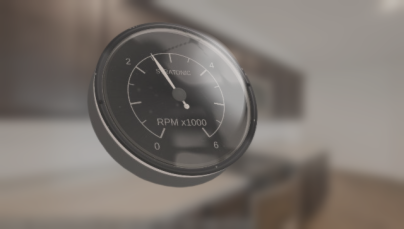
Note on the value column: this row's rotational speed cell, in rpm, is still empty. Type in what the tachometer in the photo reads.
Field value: 2500 rpm
